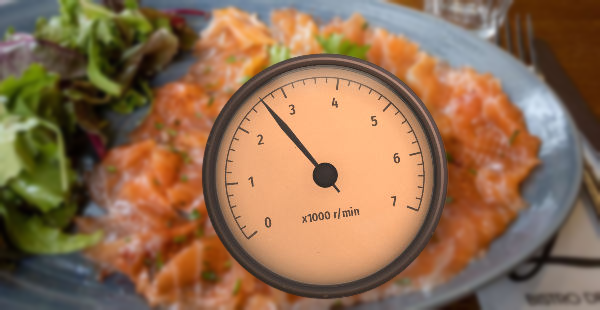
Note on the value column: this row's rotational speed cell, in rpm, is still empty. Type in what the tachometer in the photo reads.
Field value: 2600 rpm
